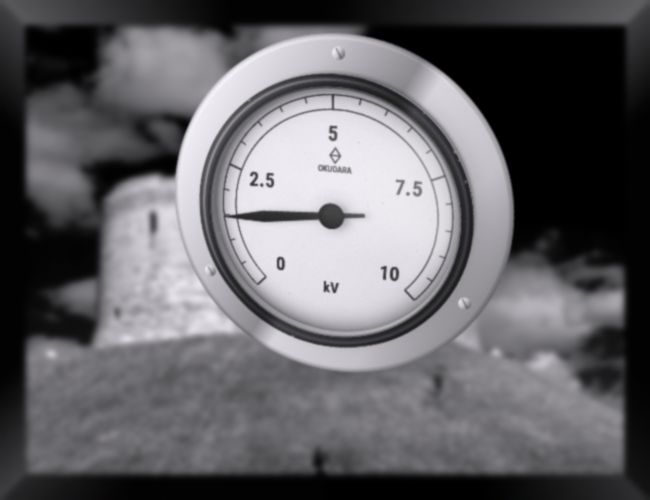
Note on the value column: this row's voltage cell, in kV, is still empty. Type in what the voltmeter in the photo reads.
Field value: 1.5 kV
